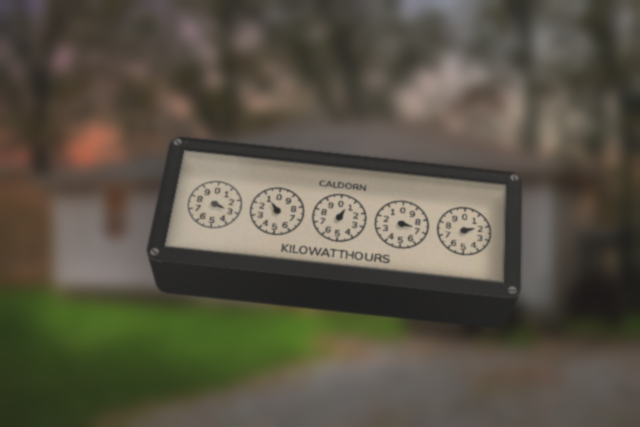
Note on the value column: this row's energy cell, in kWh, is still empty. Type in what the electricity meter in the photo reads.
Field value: 31072 kWh
